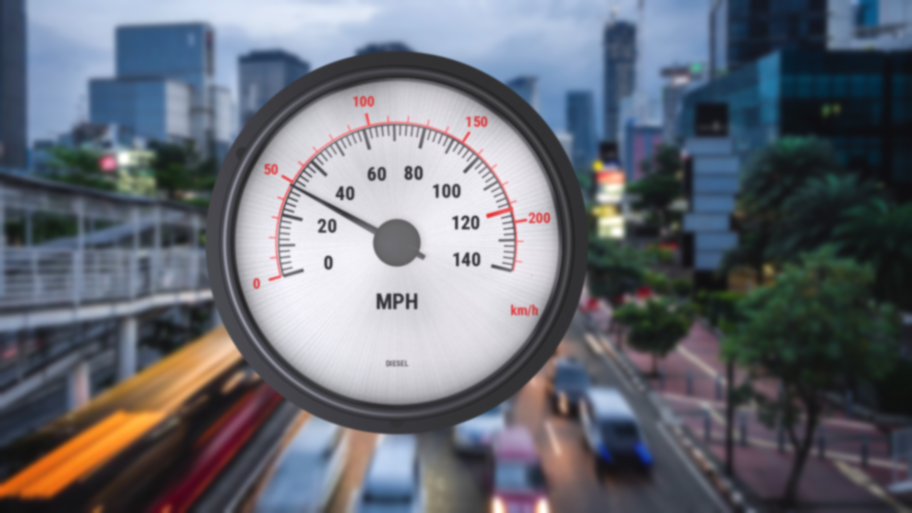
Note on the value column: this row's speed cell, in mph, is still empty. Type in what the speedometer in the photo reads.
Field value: 30 mph
